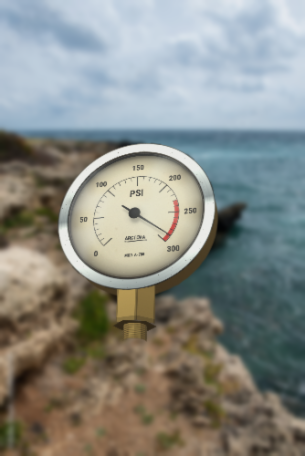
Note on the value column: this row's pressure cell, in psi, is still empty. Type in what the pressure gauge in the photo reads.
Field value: 290 psi
